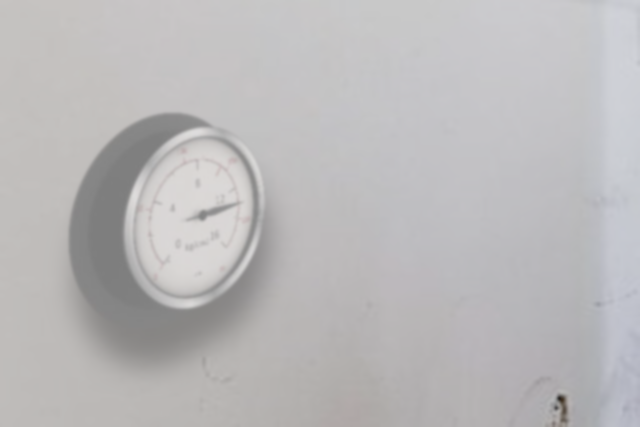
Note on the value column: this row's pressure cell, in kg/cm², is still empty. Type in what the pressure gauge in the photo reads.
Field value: 13 kg/cm²
